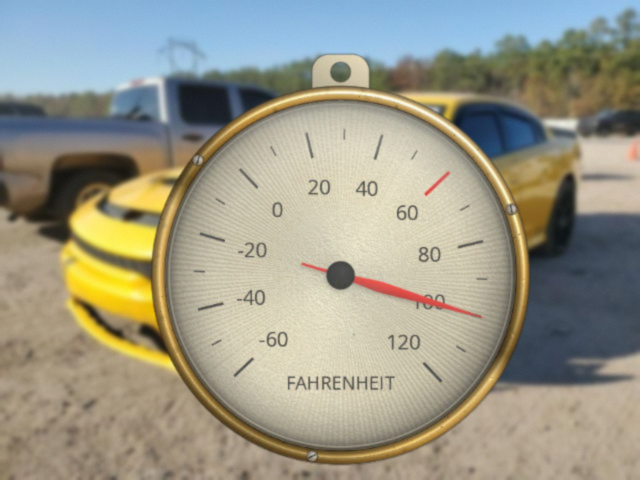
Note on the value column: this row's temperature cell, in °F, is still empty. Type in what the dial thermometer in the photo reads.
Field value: 100 °F
